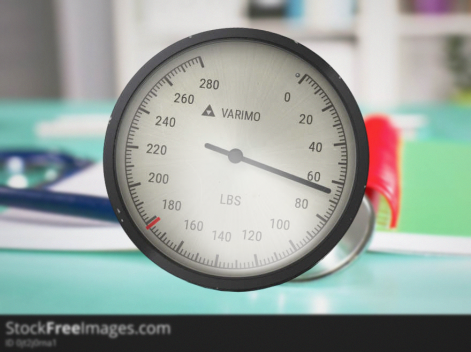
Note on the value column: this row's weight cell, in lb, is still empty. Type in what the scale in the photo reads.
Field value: 66 lb
